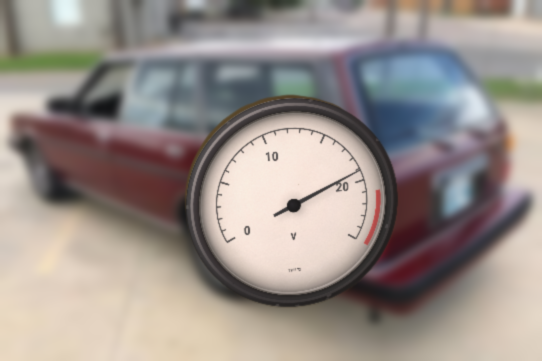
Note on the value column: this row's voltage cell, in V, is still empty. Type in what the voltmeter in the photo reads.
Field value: 19 V
